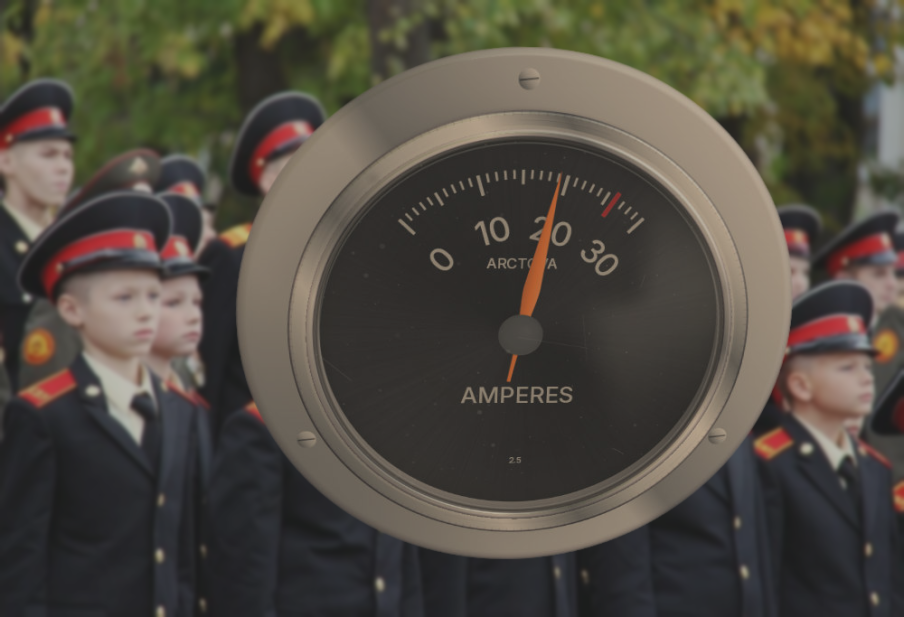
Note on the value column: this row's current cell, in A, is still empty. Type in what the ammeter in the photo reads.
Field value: 19 A
